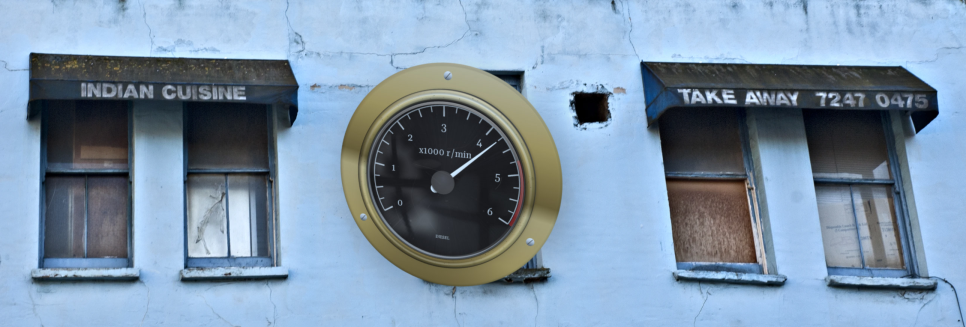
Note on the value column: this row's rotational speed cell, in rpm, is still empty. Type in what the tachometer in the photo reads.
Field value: 4250 rpm
